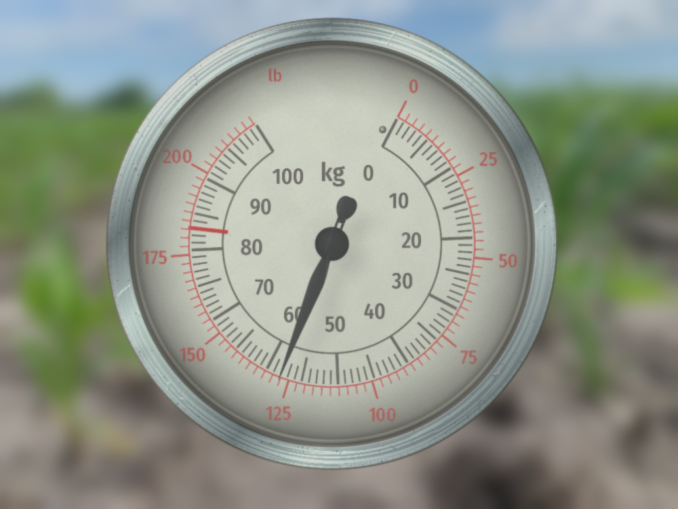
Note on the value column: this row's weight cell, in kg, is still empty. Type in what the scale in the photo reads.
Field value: 58 kg
